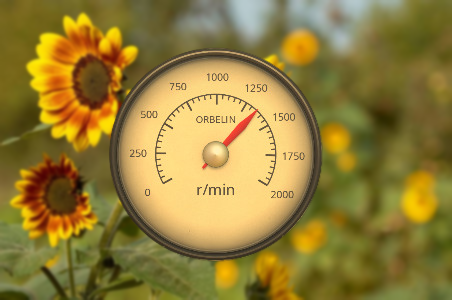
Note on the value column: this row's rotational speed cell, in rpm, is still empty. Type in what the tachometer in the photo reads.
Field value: 1350 rpm
